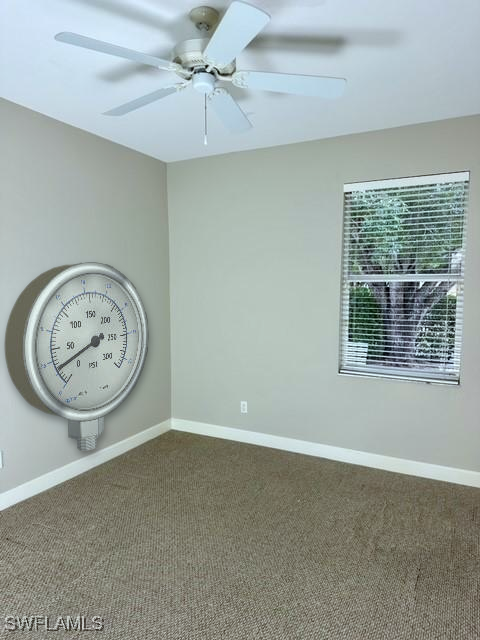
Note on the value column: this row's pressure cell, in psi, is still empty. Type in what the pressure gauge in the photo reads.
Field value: 25 psi
